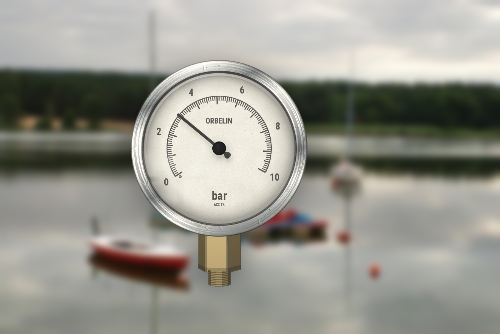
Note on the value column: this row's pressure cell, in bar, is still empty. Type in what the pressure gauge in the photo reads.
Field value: 3 bar
